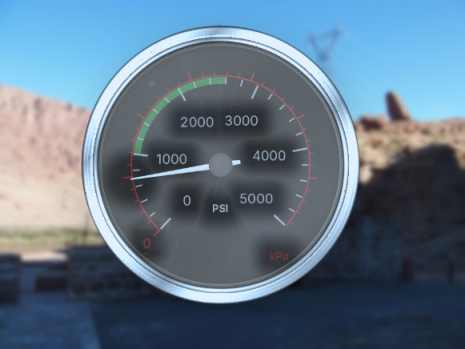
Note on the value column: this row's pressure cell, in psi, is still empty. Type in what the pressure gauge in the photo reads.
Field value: 700 psi
